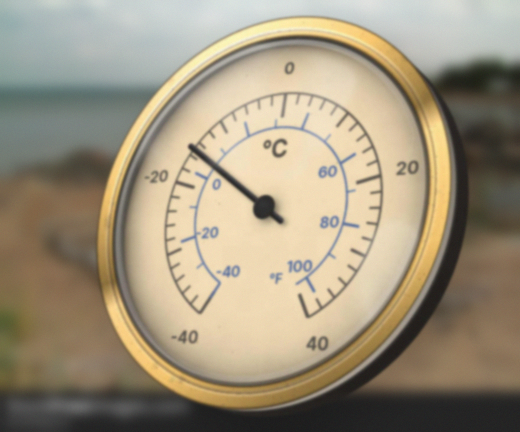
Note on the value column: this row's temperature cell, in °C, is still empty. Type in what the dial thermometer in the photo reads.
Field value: -15 °C
